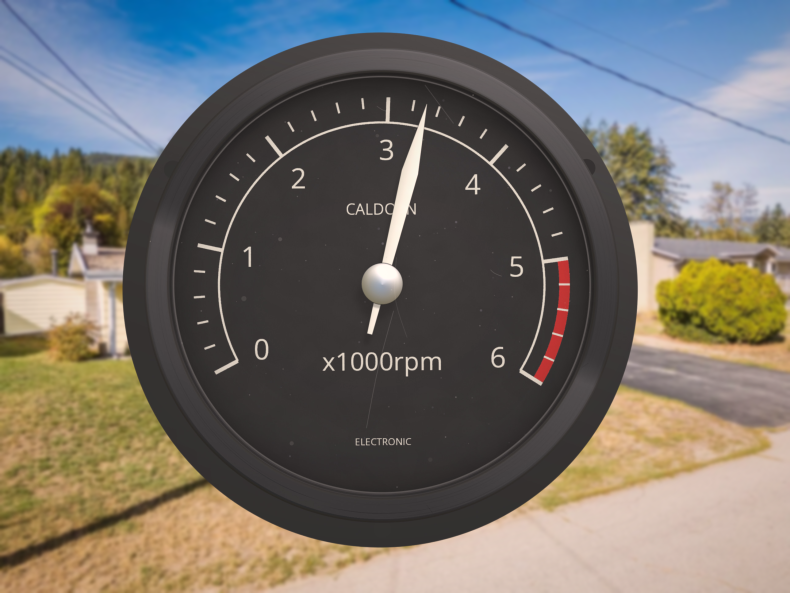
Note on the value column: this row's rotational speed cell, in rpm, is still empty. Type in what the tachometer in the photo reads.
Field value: 3300 rpm
